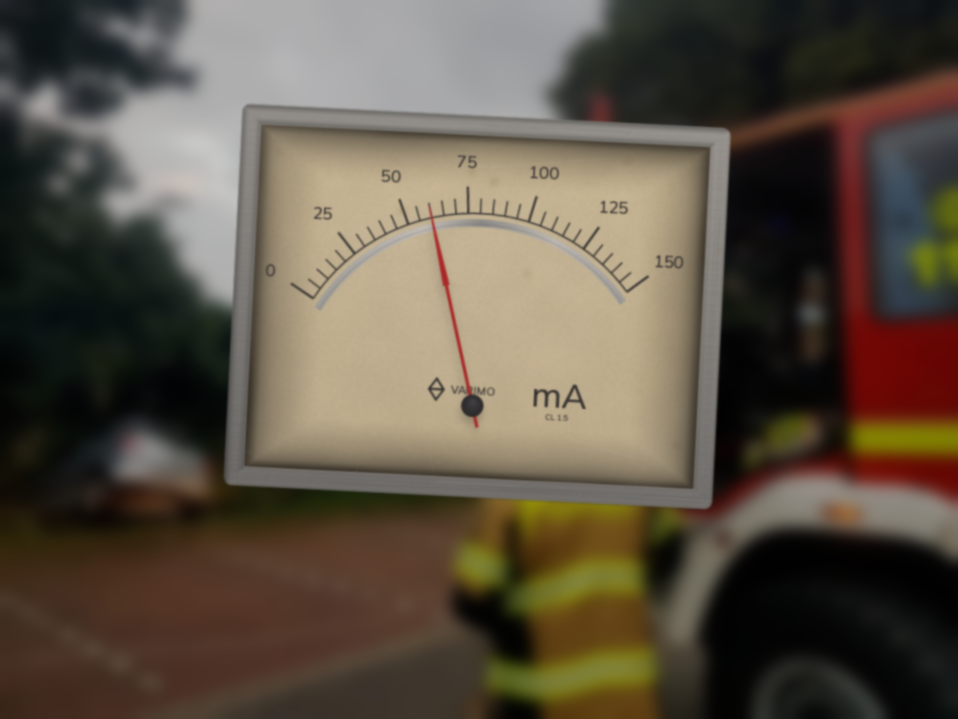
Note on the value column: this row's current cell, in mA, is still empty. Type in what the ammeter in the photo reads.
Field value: 60 mA
